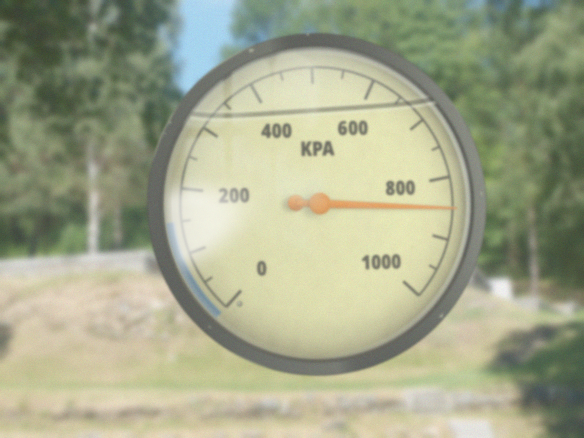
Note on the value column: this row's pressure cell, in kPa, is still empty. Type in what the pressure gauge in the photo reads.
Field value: 850 kPa
